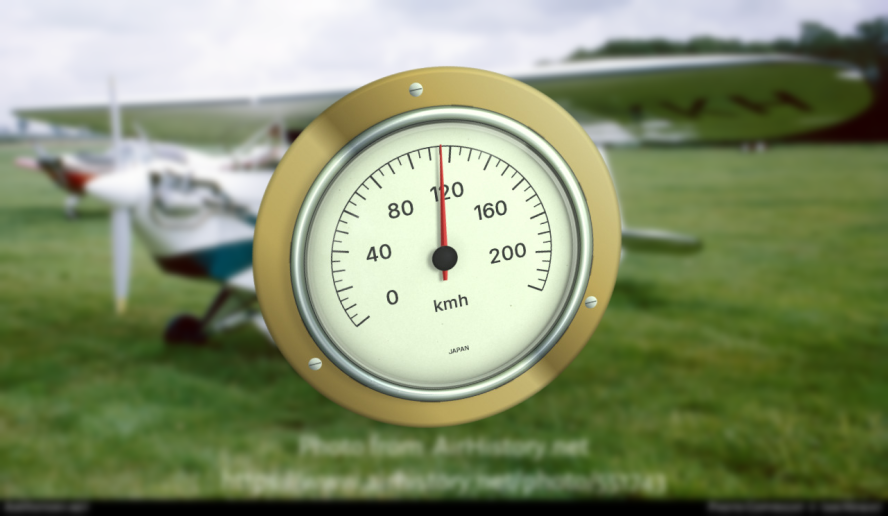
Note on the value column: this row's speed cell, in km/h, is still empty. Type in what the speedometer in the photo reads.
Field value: 115 km/h
